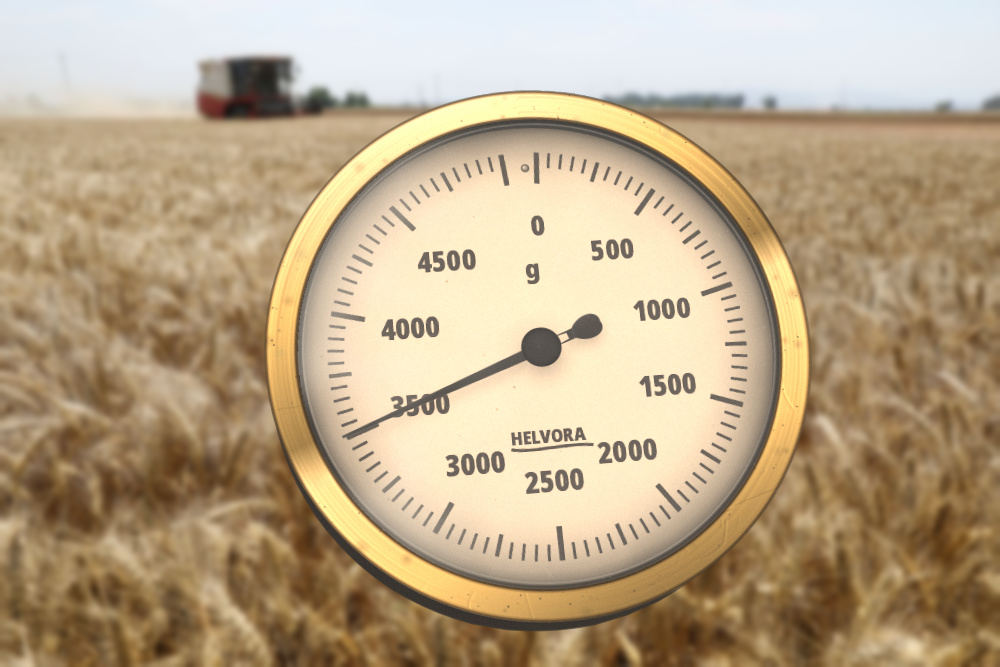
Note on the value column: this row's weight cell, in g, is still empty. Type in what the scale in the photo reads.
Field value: 3500 g
